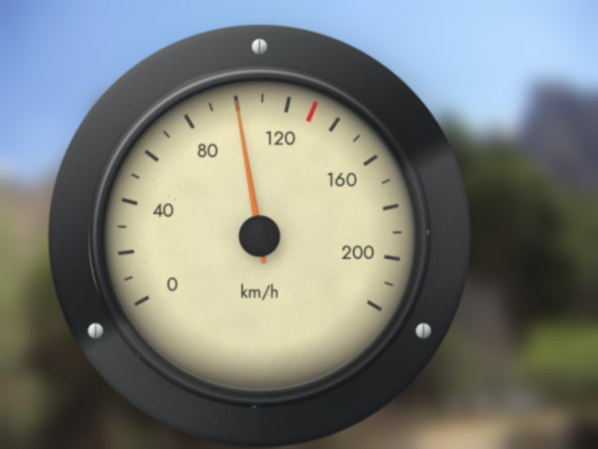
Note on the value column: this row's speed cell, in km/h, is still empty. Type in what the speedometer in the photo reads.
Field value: 100 km/h
